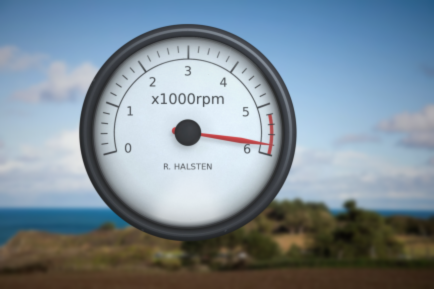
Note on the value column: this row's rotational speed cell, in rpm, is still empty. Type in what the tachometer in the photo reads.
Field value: 5800 rpm
